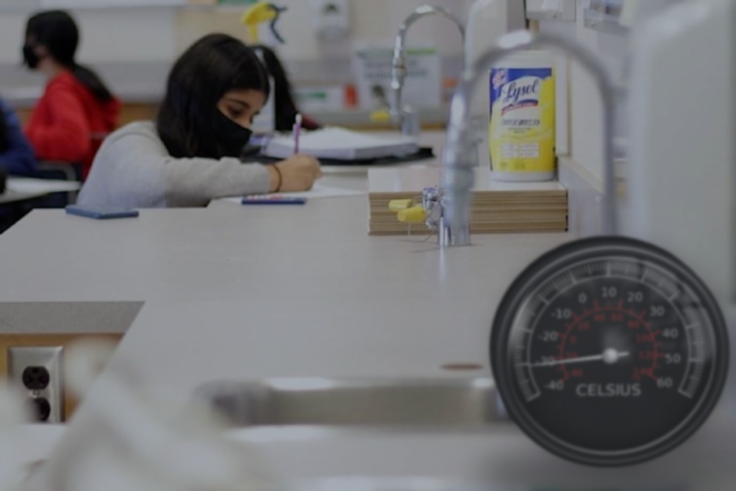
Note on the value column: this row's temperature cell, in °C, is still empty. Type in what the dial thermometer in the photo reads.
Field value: -30 °C
